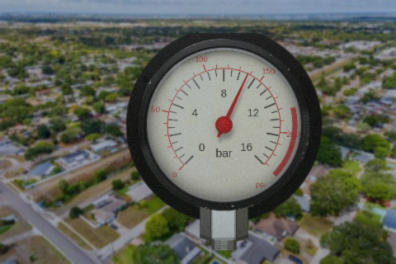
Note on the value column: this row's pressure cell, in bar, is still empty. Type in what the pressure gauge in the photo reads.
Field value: 9.5 bar
